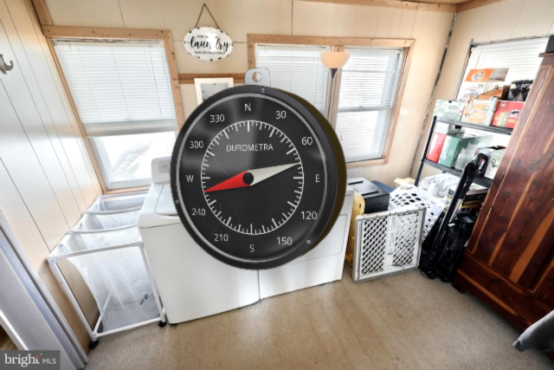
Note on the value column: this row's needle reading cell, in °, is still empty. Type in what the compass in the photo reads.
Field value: 255 °
